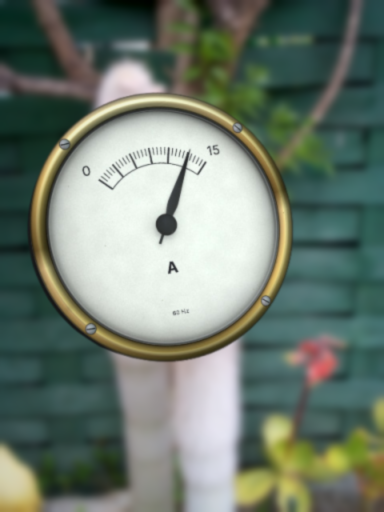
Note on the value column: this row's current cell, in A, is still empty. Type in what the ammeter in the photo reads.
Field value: 12.5 A
